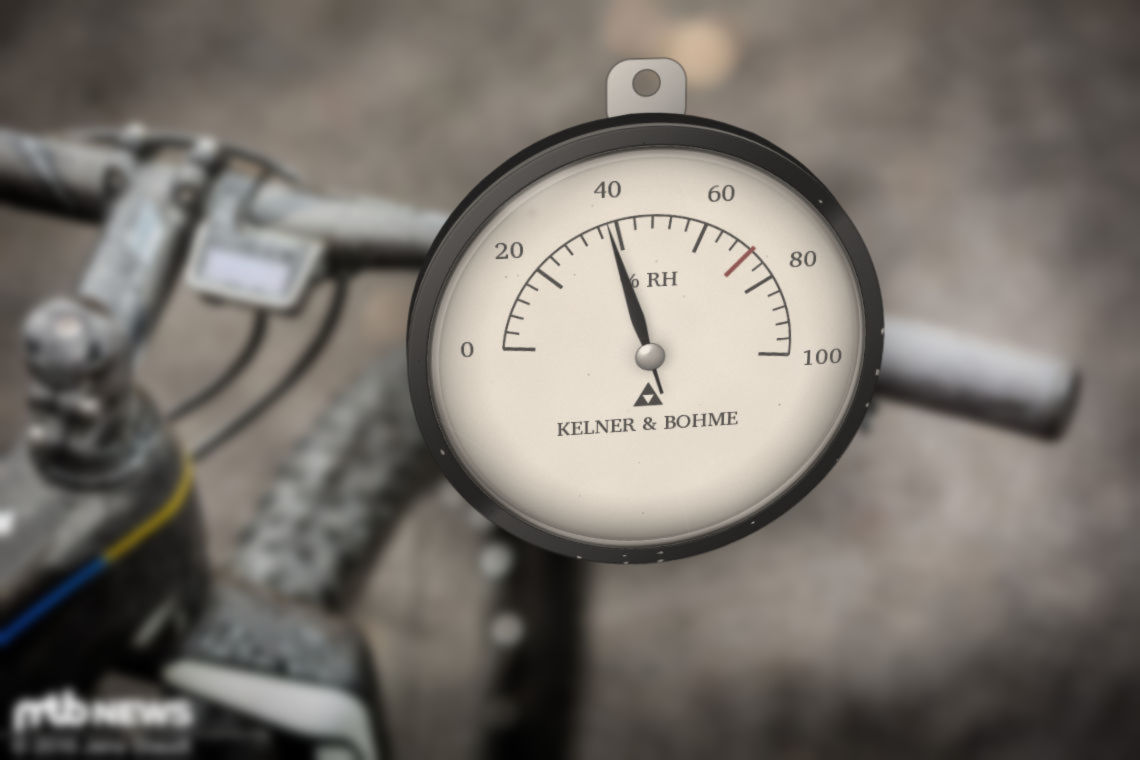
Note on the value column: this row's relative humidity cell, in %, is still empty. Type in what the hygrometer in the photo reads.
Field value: 38 %
